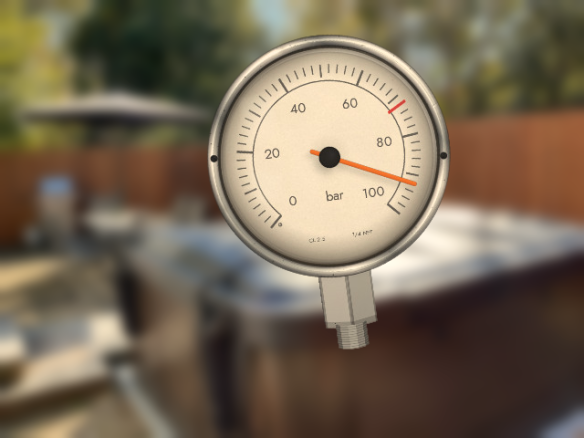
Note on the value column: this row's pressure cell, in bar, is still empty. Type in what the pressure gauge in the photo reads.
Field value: 92 bar
